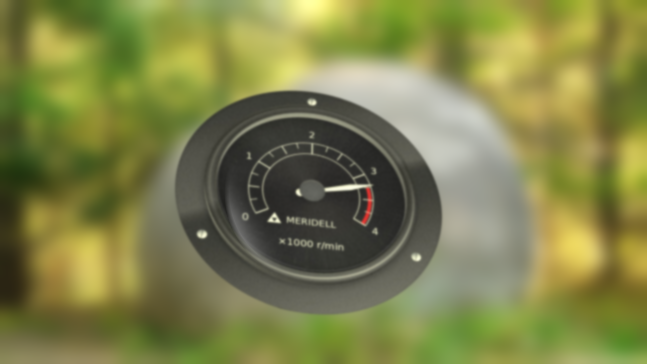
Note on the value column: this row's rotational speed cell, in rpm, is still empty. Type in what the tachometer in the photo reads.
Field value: 3250 rpm
